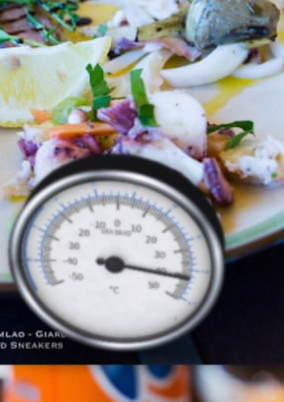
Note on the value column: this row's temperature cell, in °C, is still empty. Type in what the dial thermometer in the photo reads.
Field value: 40 °C
